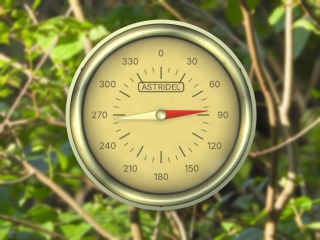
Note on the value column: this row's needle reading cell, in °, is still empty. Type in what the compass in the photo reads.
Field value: 85 °
